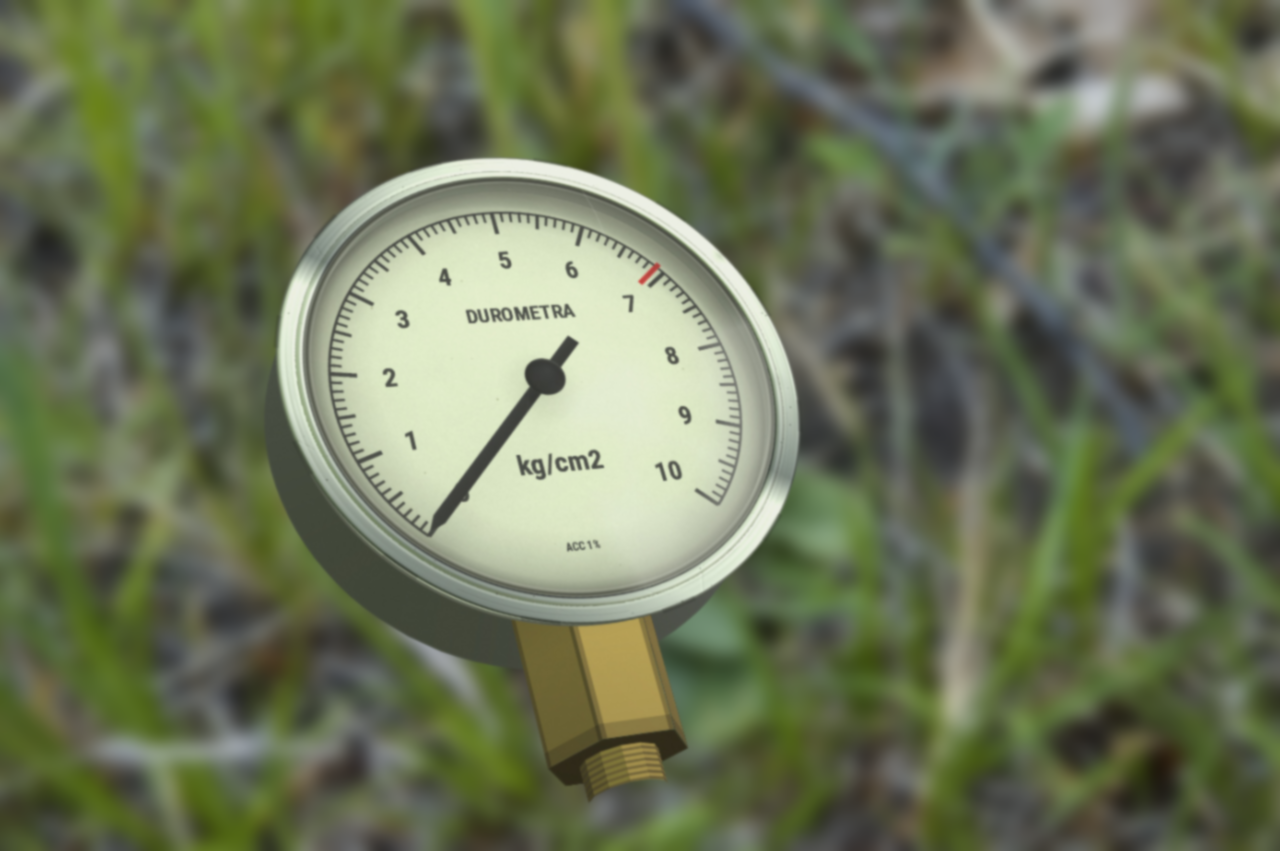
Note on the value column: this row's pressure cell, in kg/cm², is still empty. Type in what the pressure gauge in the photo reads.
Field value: 0 kg/cm²
